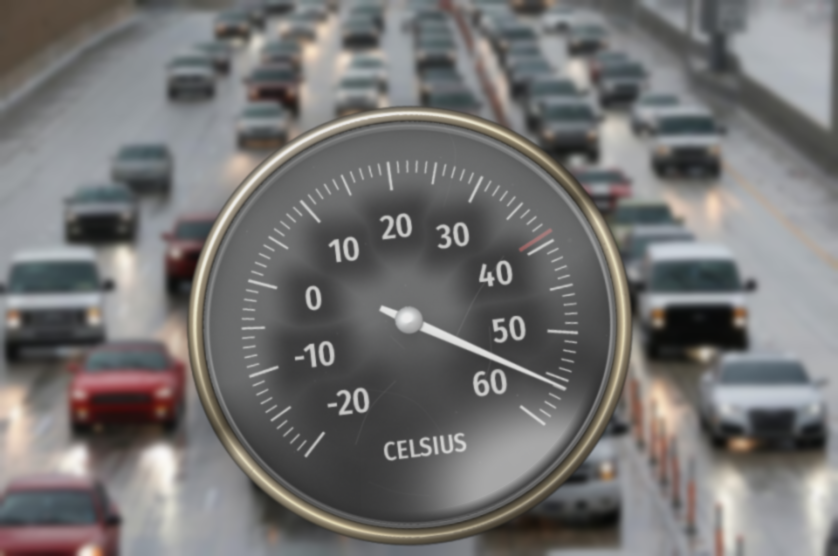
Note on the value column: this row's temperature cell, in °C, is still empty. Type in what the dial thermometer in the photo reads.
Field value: 56 °C
